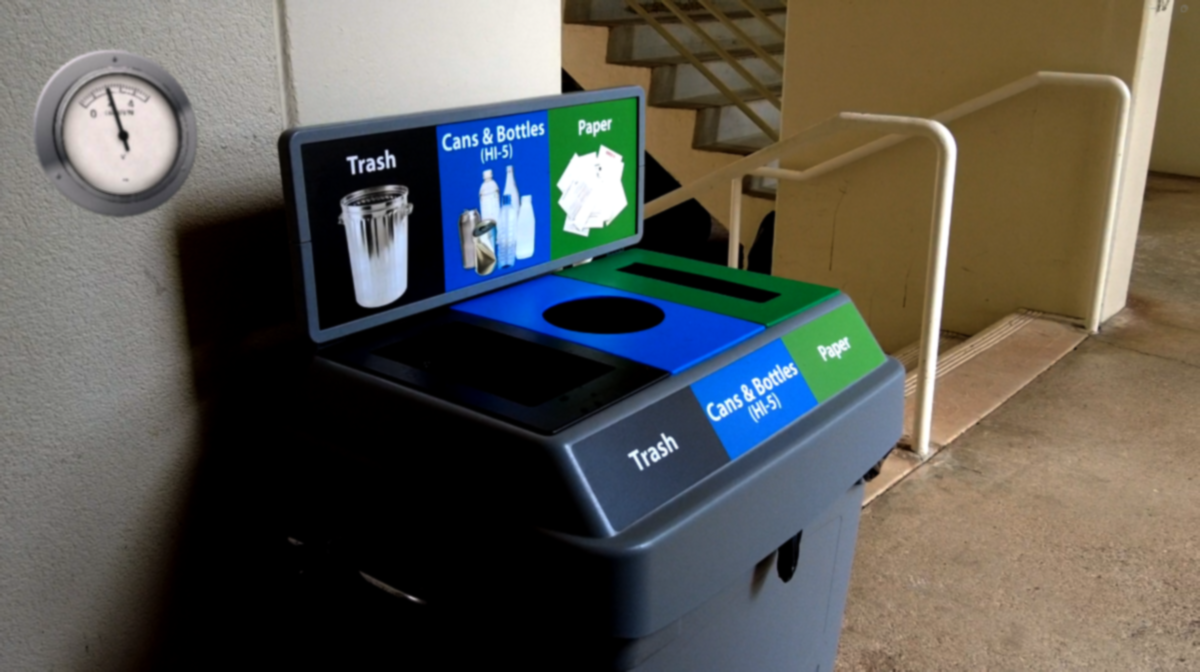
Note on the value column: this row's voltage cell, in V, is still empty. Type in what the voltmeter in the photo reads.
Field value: 2 V
